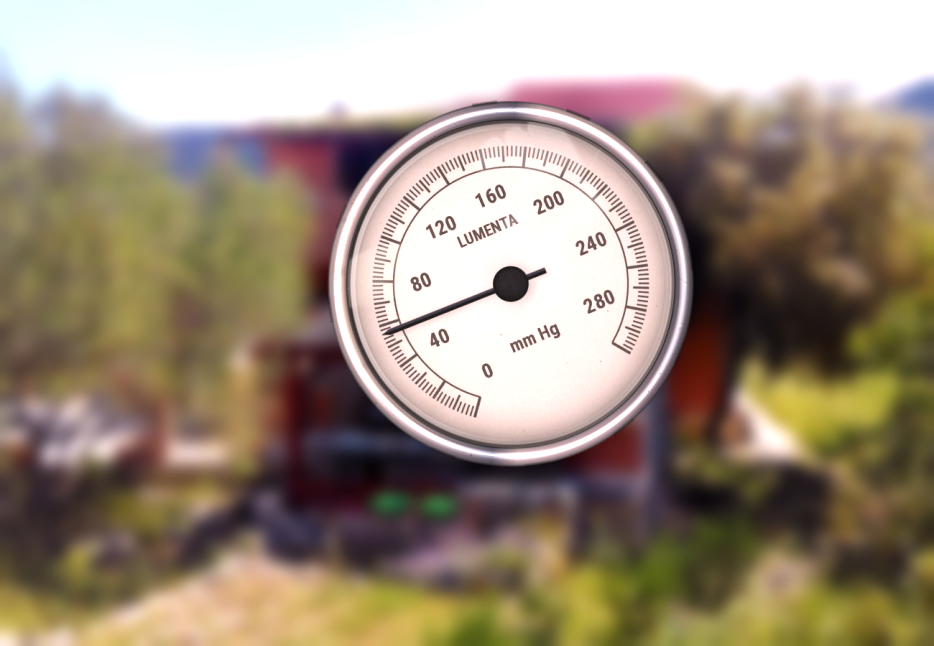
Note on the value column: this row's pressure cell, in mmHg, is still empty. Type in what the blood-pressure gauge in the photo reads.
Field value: 56 mmHg
